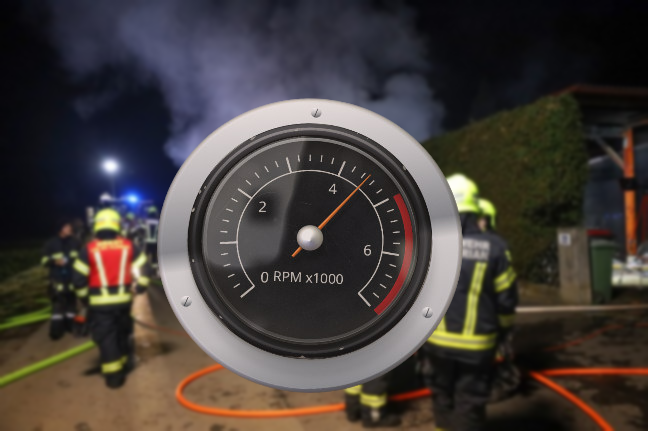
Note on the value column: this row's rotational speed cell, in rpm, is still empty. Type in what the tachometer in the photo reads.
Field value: 4500 rpm
